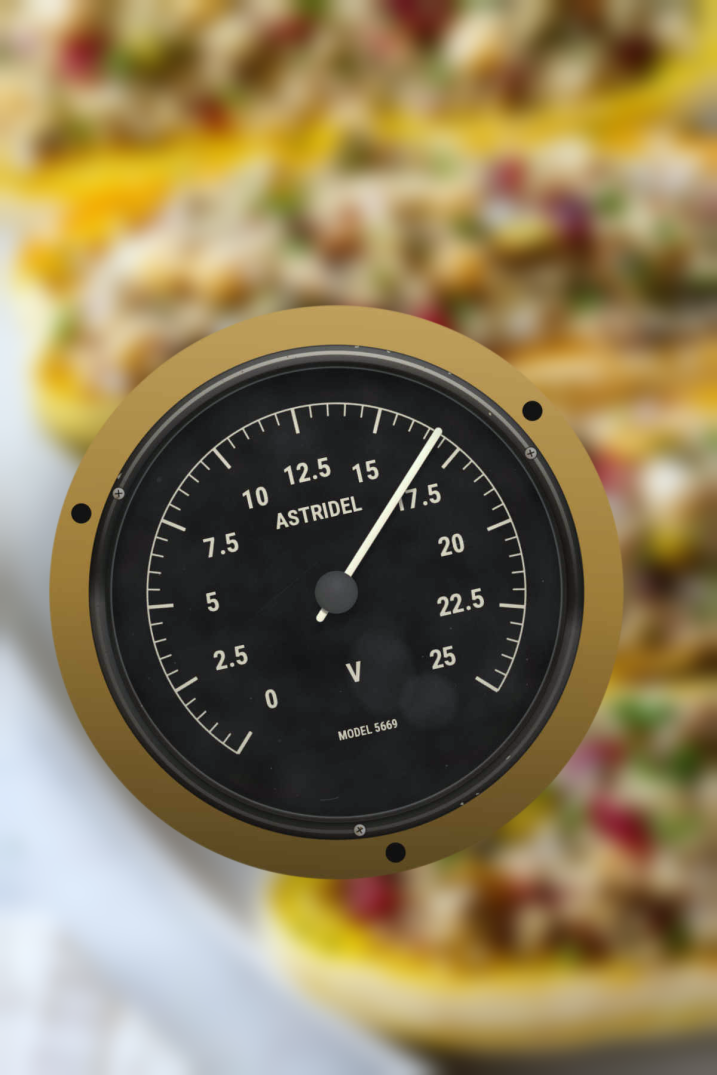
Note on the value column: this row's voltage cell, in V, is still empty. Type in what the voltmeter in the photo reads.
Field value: 16.75 V
